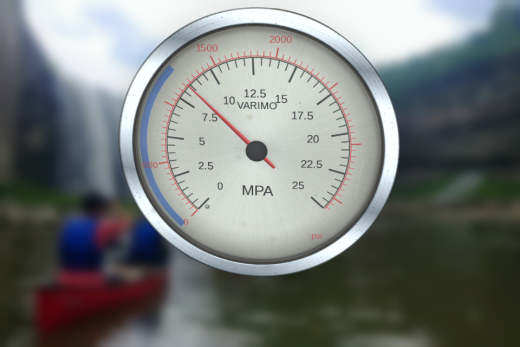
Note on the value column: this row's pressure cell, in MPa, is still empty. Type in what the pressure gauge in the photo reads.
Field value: 8.5 MPa
